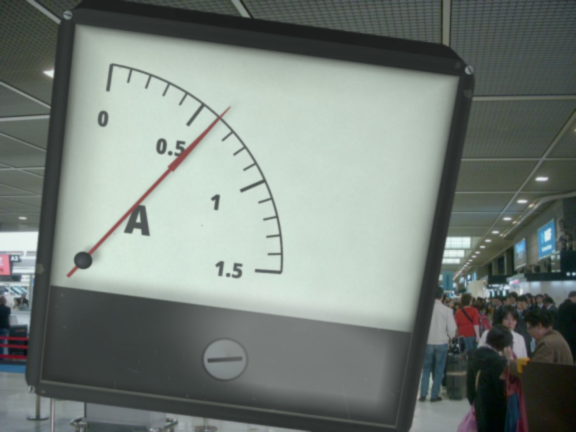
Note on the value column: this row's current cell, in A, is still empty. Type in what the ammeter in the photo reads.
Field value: 0.6 A
